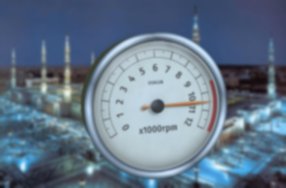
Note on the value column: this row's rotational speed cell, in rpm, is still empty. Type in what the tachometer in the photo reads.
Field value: 10500 rpm
